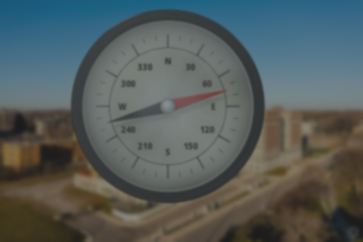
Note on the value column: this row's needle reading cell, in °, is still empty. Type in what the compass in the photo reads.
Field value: 75 °
